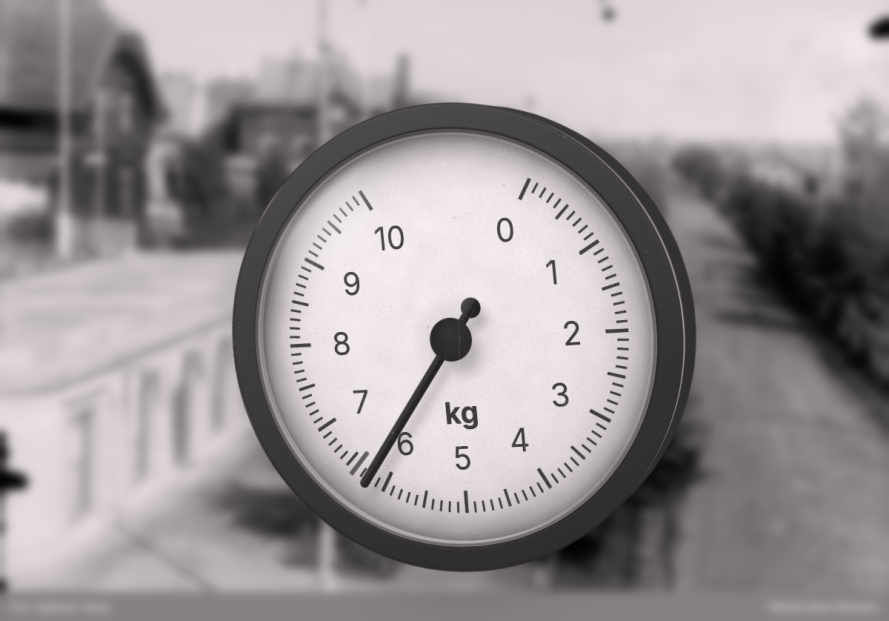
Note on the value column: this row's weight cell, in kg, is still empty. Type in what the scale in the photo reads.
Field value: 6.2 kg
